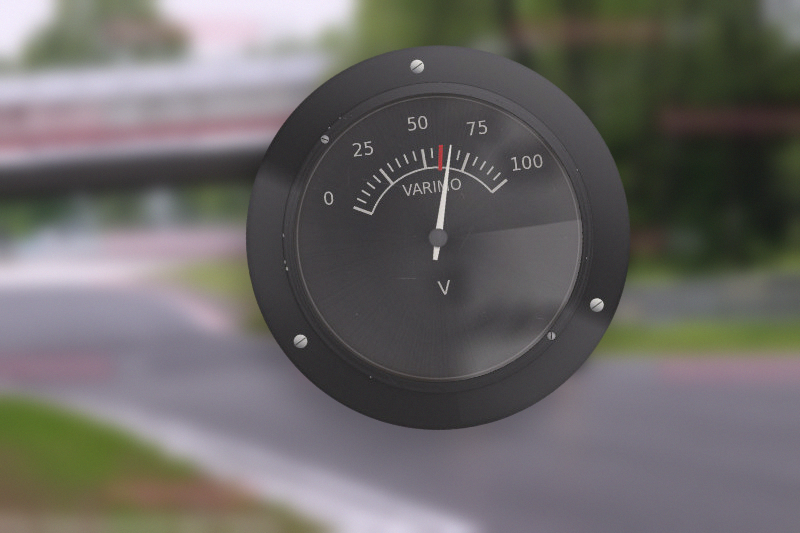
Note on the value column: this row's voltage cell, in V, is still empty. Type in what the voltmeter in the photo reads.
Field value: 65 V
